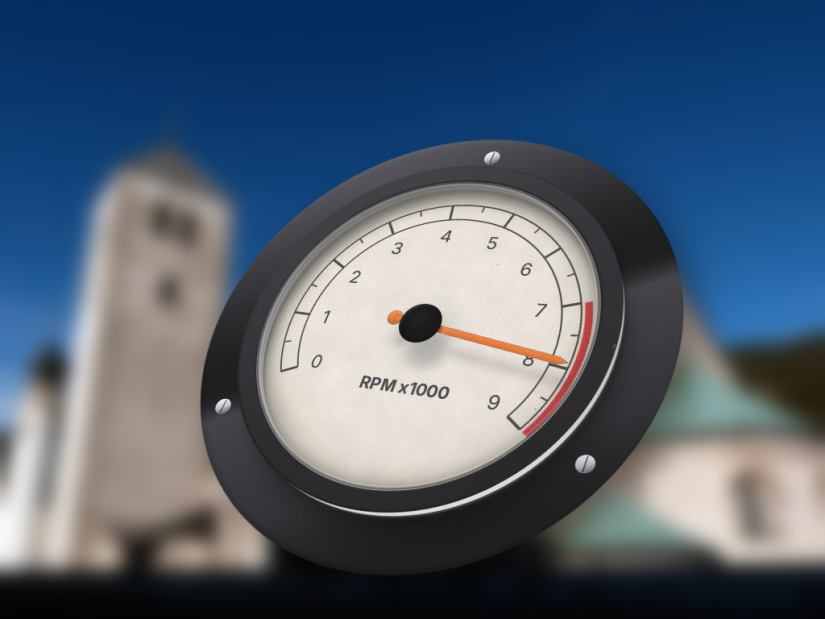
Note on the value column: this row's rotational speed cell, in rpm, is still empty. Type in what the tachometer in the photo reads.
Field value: 8000 rpm
